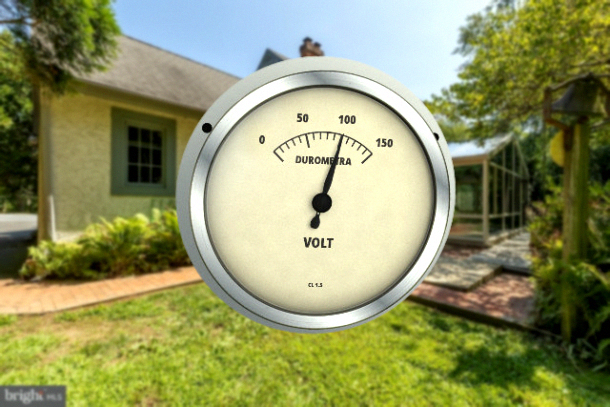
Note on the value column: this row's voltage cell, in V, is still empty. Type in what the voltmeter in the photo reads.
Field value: 100 V
